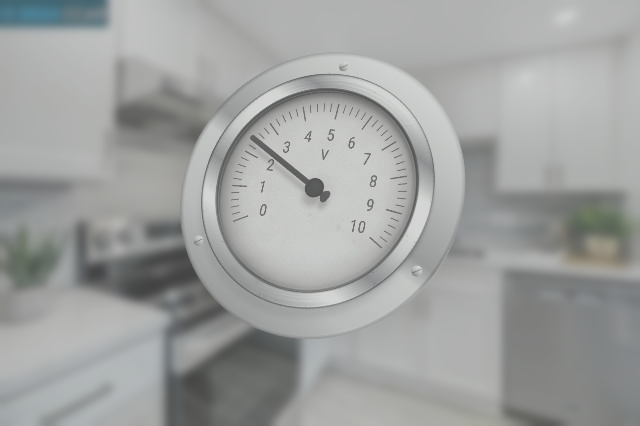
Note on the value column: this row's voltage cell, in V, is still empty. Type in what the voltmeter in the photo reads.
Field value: 2.4 V
